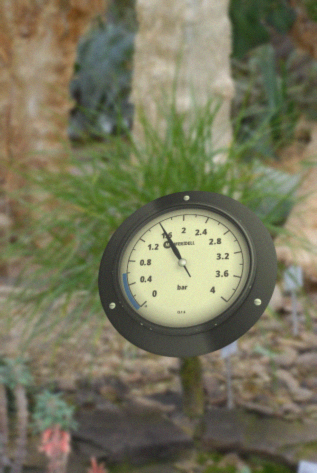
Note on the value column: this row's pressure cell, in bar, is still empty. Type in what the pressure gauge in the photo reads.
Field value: 1.6 bar
